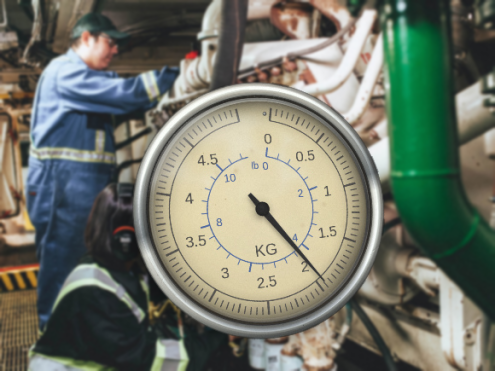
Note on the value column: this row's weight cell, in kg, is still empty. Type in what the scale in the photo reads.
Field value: 1.95 kg
